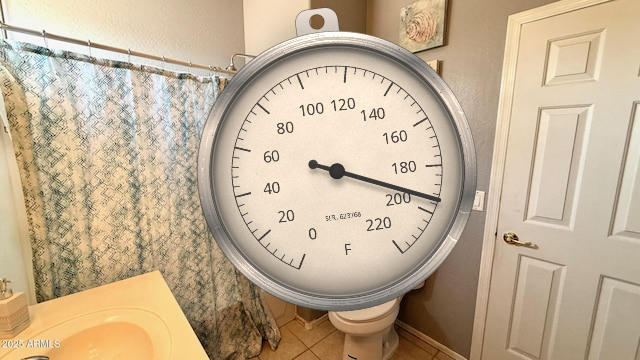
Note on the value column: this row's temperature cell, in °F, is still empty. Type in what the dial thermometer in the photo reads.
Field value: 194 °F
